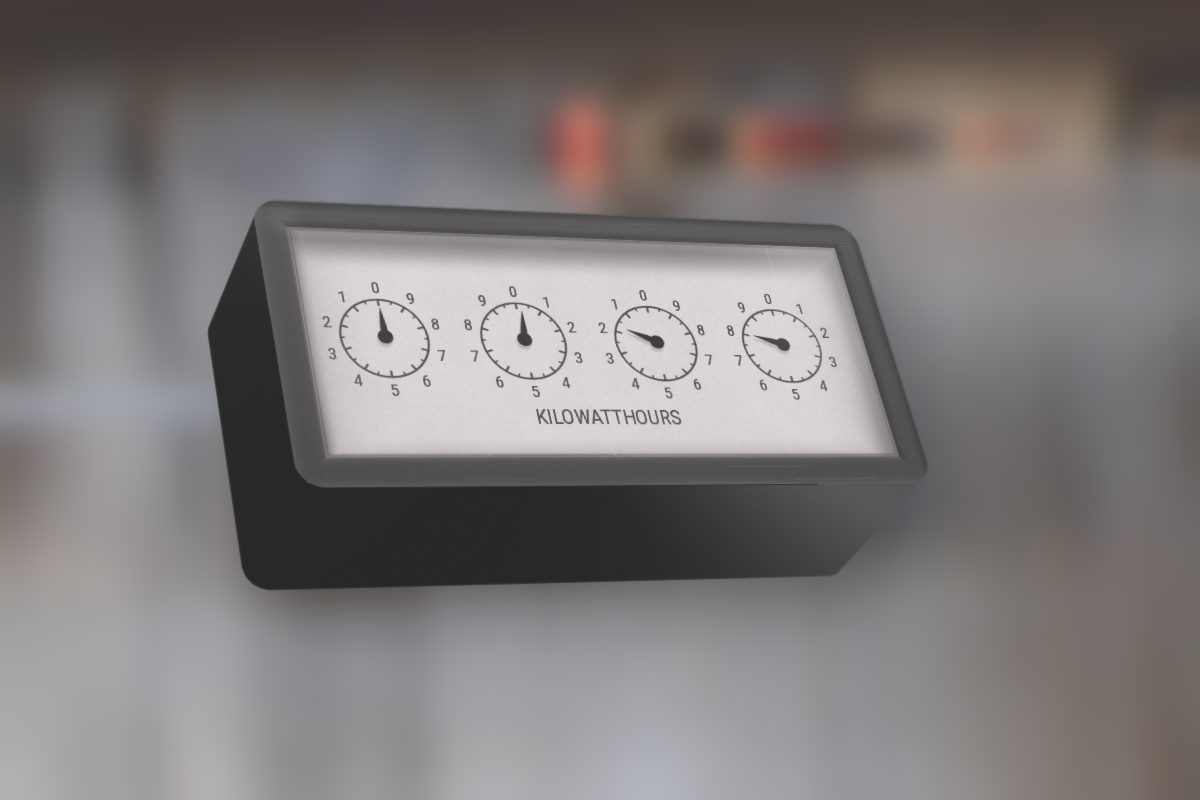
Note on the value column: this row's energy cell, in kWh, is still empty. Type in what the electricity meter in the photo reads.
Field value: 18 kWh
